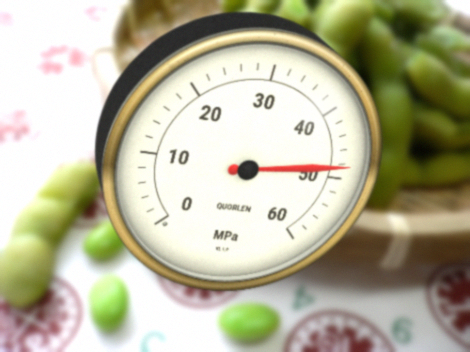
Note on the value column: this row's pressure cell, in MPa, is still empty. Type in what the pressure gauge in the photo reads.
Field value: 48 MPa
